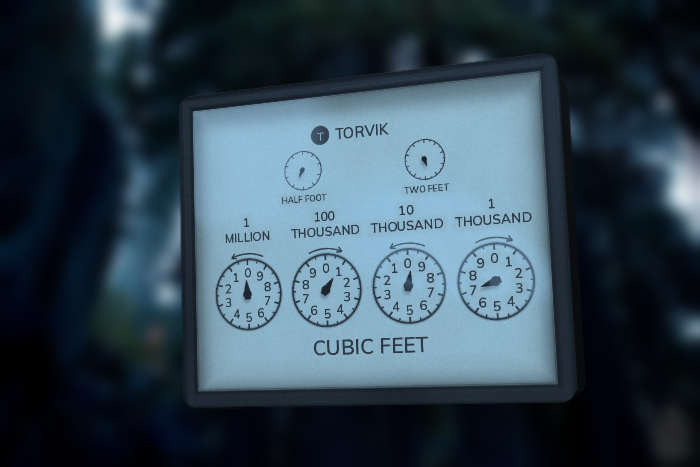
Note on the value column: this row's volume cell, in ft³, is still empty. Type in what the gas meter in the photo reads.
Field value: 9700 ft³
